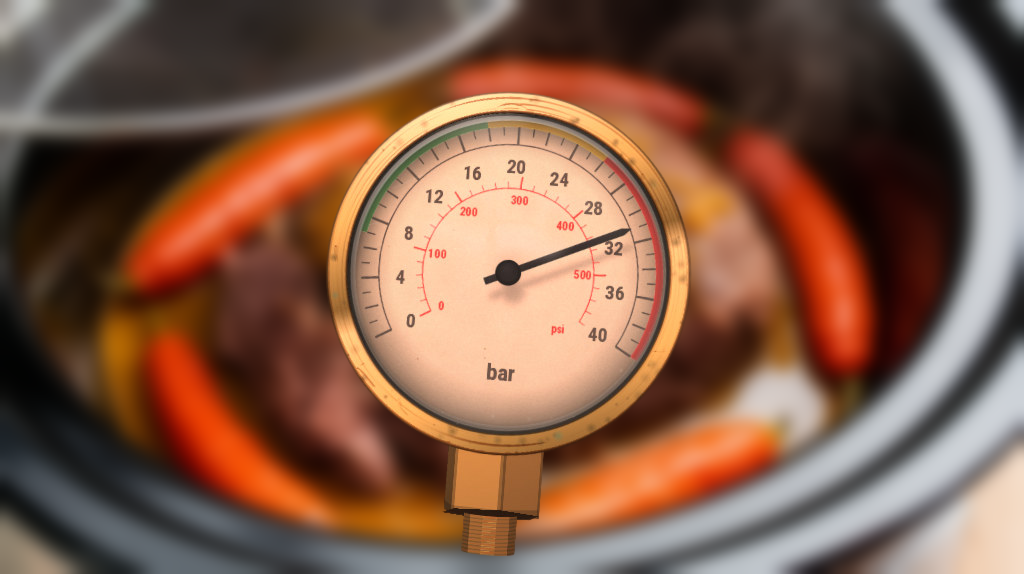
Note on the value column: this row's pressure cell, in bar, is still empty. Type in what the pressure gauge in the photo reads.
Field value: 31 bar
